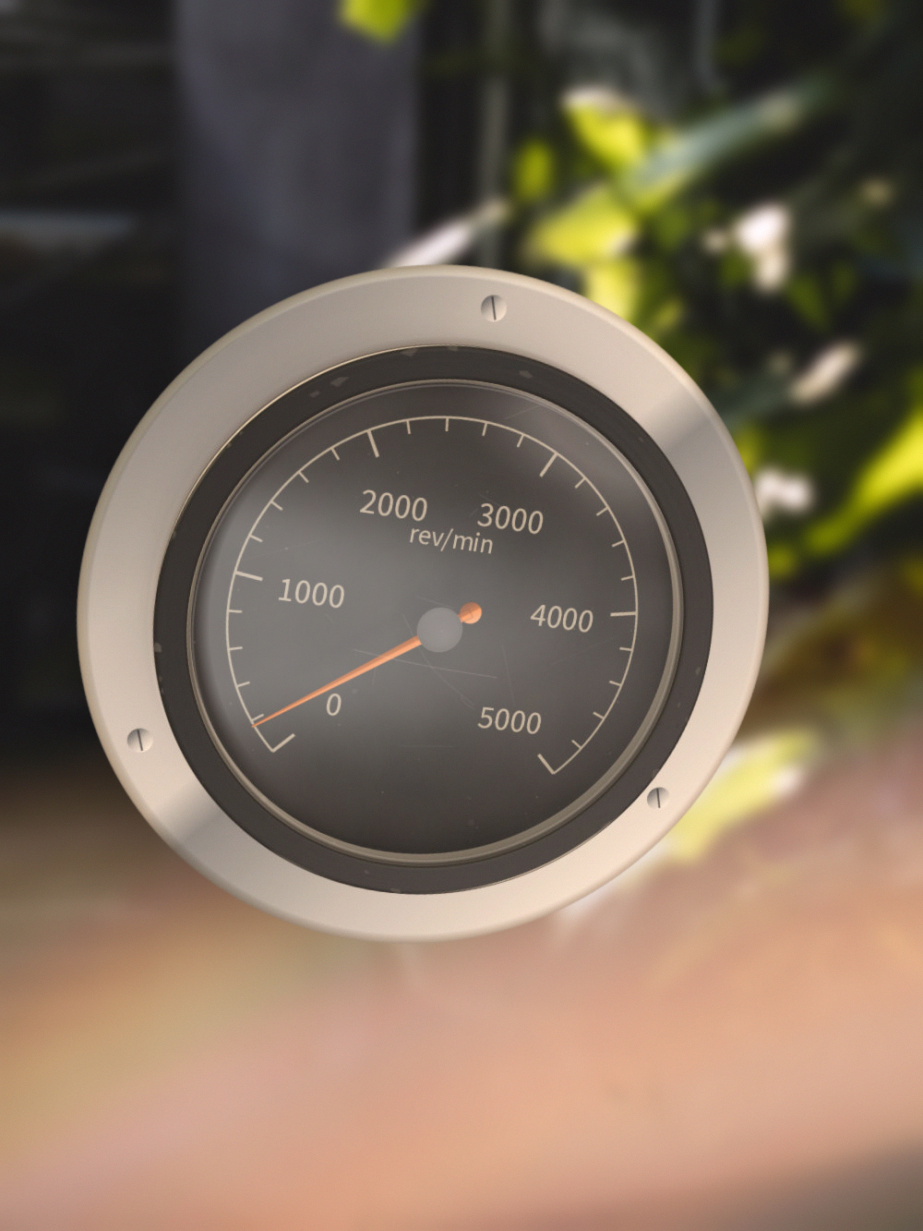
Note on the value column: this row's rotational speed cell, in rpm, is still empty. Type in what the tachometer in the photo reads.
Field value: 200 rpm
